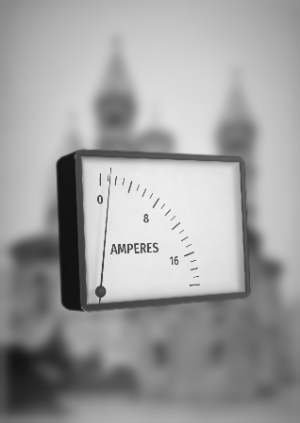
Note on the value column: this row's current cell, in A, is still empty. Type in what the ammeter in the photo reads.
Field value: 1 A
